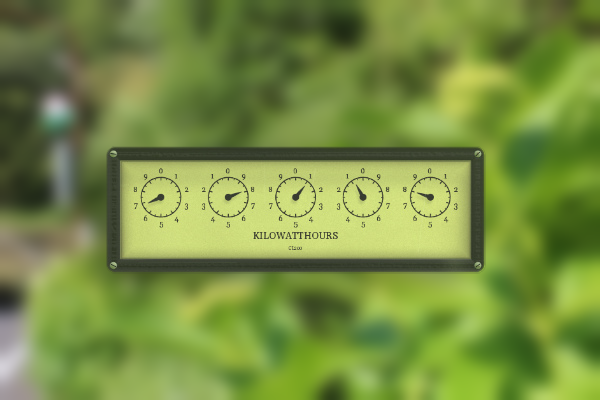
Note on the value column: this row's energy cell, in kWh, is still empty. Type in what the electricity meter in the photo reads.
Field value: 68108 kWh
